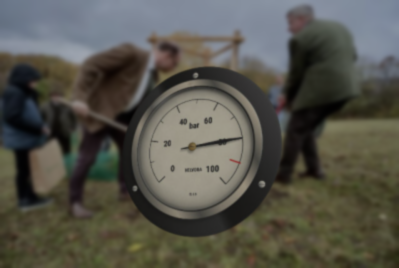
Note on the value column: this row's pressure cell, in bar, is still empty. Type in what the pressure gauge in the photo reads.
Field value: 80 bar
